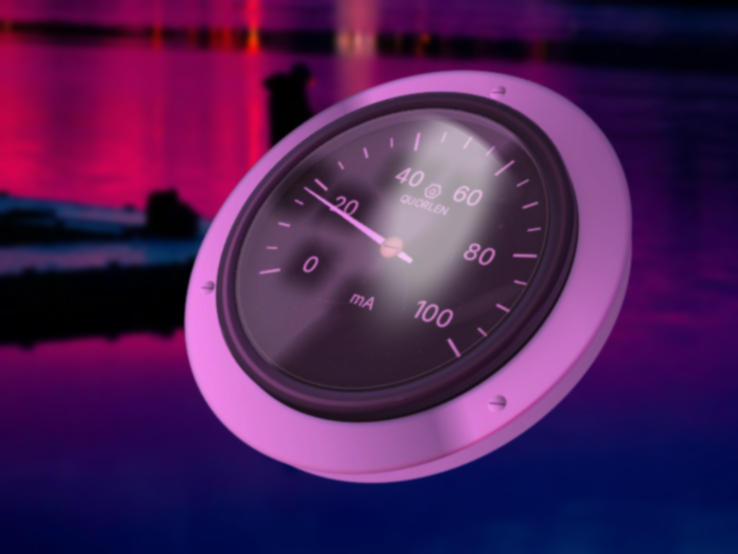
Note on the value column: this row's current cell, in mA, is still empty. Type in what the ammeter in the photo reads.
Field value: 17.5 mA
